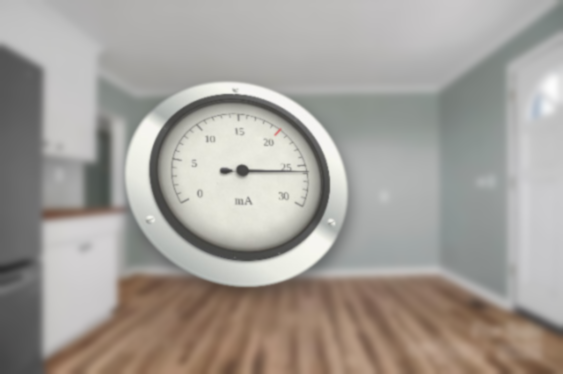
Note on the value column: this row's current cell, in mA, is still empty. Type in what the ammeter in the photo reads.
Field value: 26 mA
